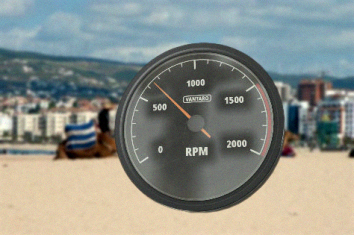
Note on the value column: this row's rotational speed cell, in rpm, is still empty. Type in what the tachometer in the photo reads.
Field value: 650 rpm
